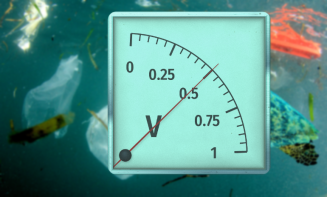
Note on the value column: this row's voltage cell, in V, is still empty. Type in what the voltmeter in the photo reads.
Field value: 0.5 V
